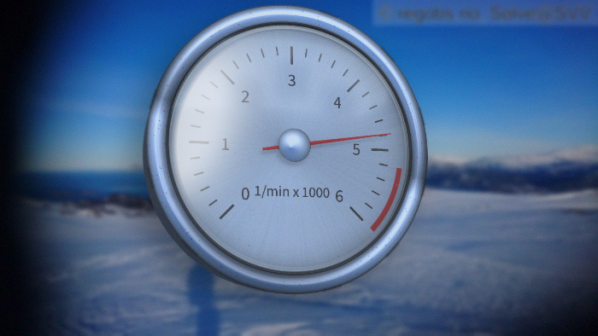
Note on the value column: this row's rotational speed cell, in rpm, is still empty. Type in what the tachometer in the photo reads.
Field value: 4800 rpm
